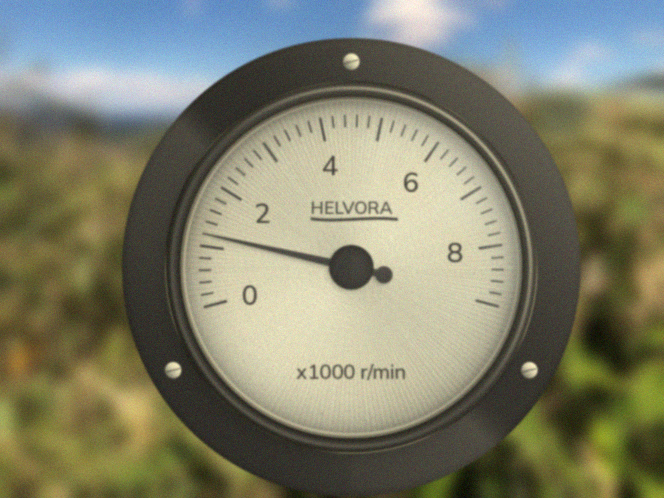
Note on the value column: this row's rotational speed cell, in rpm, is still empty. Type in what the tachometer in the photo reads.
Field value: 1200 rpm
